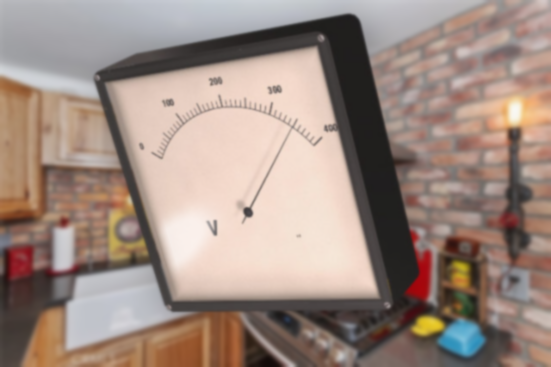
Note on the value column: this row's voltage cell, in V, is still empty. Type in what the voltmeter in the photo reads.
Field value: 350 V
